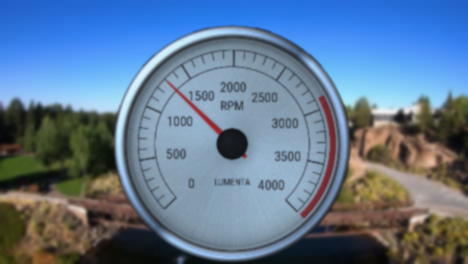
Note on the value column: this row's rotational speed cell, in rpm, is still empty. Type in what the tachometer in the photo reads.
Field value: 1300 rpm
